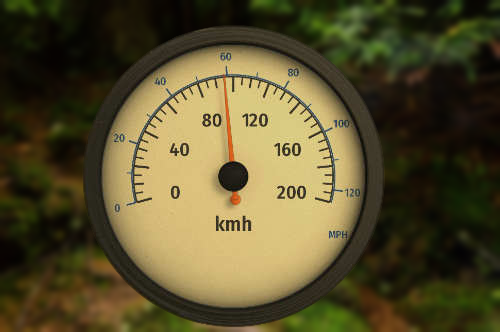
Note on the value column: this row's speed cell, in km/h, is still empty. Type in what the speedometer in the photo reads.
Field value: 95 km/h
